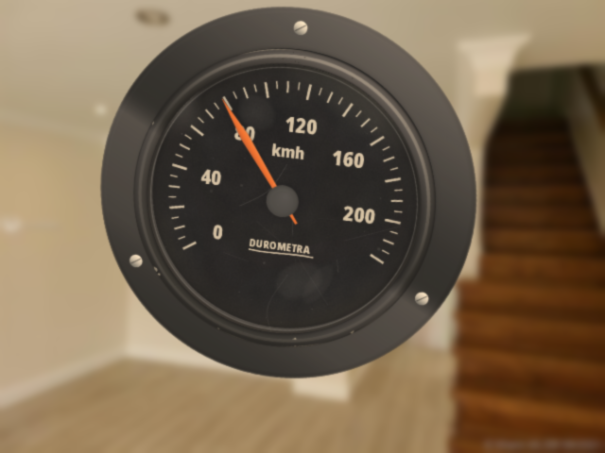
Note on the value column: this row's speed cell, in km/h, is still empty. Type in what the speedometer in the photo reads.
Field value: 80 km/h
